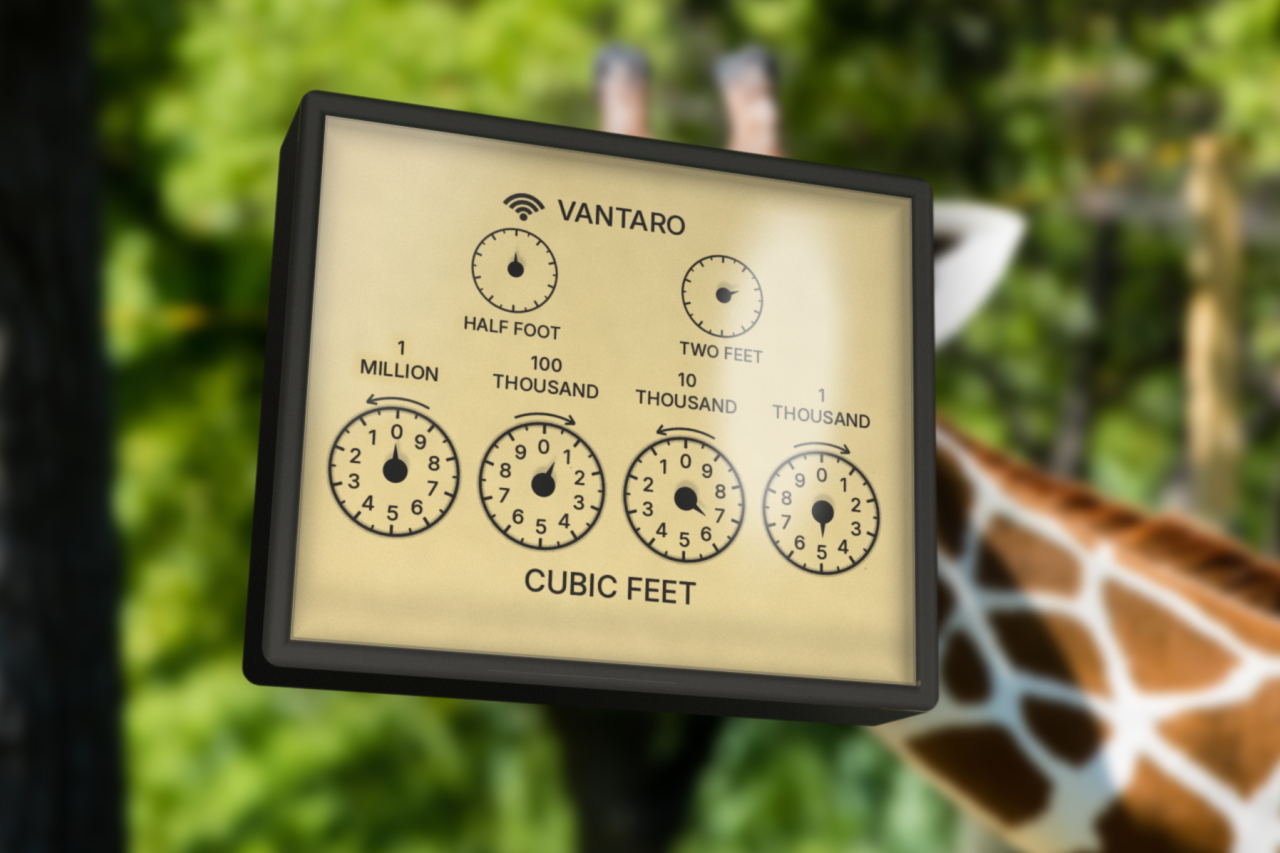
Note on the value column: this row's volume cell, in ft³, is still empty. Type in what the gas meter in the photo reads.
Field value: 6500 ft³
